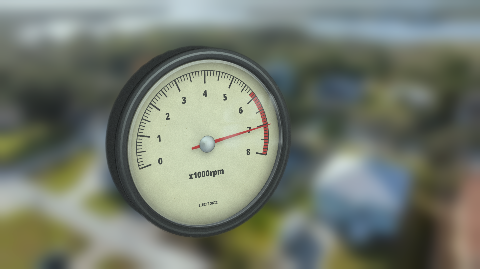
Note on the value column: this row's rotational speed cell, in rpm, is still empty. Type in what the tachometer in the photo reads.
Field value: 7000 rpm
